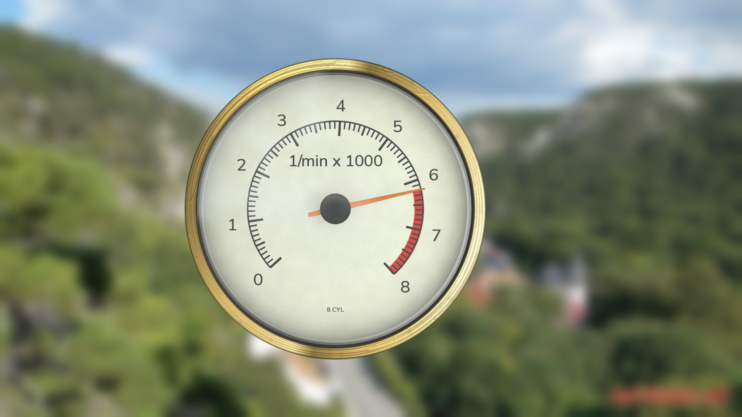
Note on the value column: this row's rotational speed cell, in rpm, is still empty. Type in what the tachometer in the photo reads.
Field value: 6200 rpm
